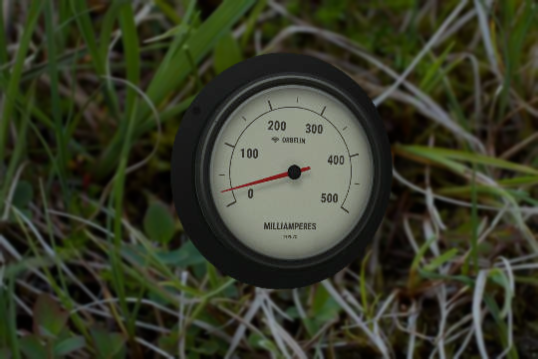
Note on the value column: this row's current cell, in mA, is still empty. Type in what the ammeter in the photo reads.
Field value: 25 mA
